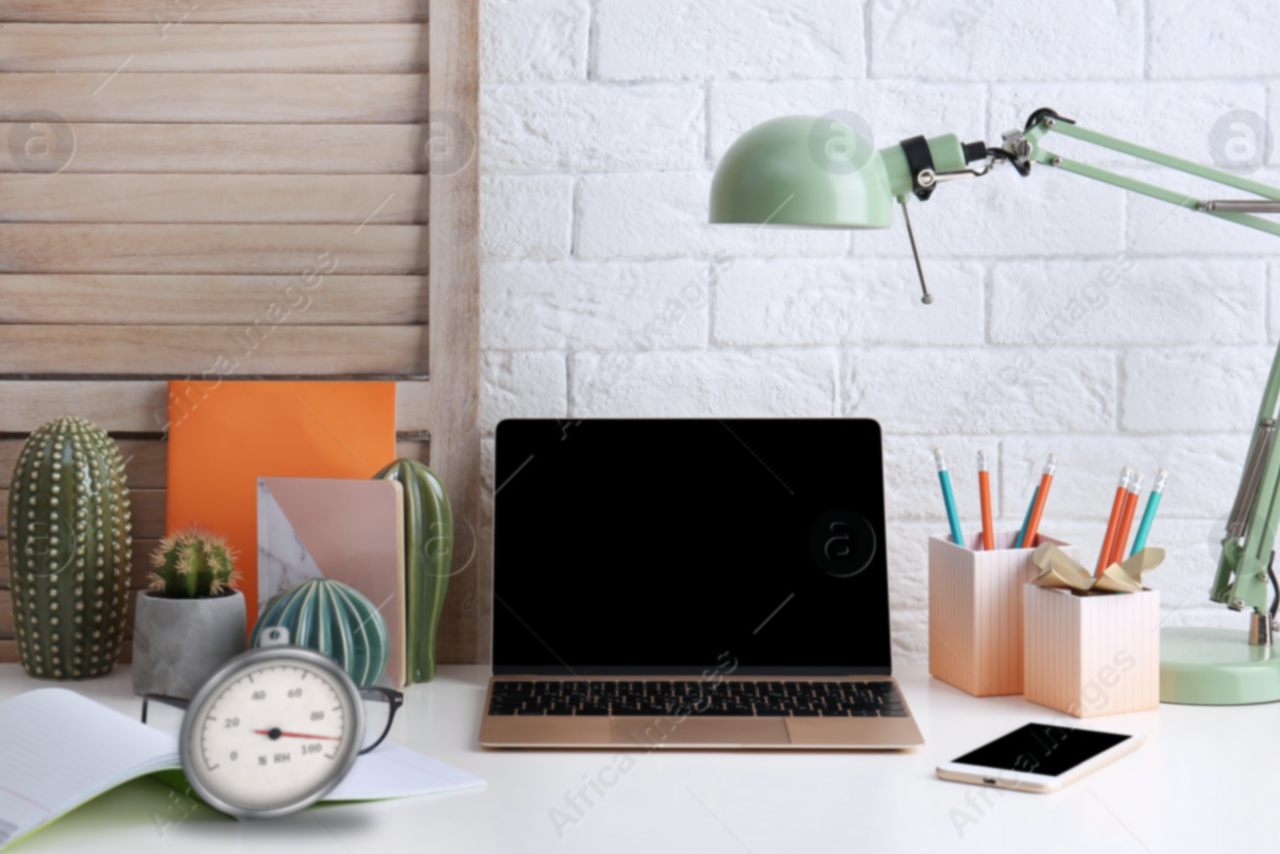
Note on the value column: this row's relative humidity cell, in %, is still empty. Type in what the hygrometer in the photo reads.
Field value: 92 %
